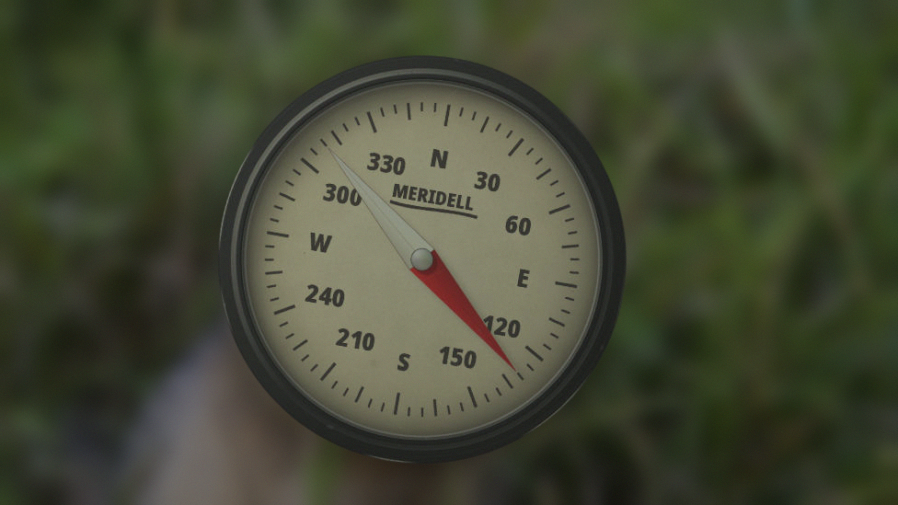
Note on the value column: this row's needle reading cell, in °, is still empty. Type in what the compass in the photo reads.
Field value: 130 °
